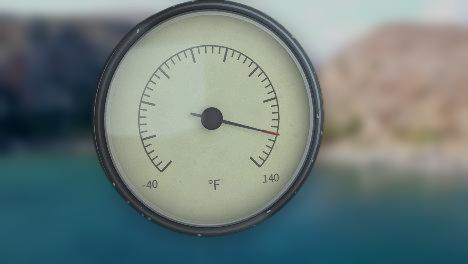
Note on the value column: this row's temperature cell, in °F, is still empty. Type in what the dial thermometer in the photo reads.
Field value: 120 °F
